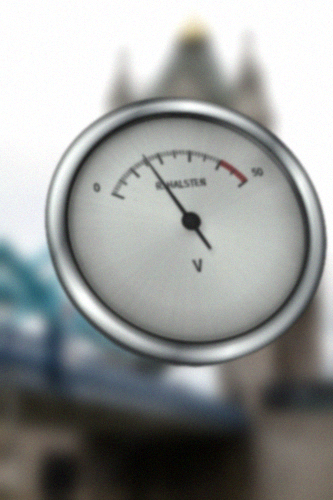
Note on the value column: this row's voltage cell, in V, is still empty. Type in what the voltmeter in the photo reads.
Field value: 15 V
